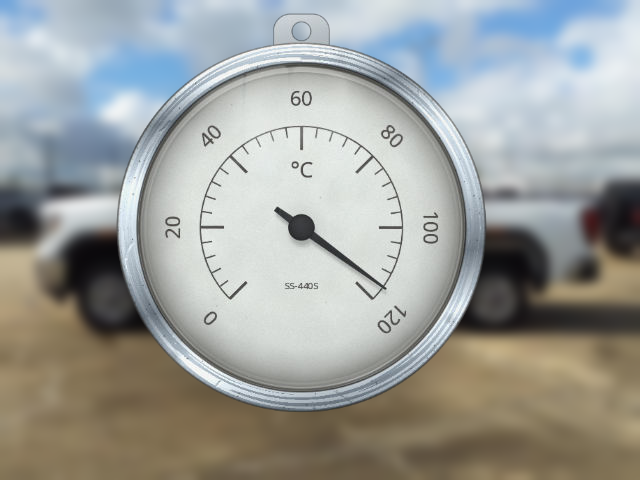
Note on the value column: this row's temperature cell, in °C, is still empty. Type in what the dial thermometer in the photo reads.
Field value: 116 °C
